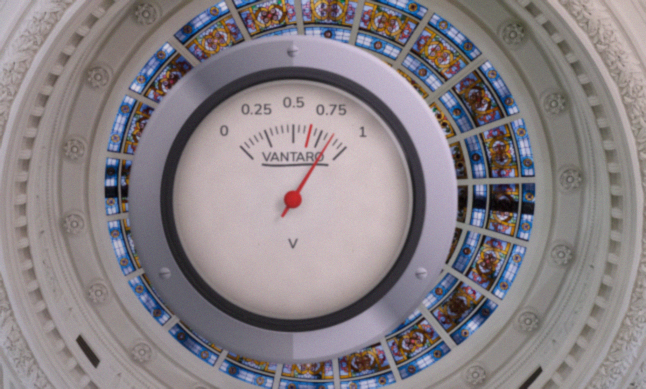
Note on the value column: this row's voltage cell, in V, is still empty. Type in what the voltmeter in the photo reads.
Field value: 0.85 V
